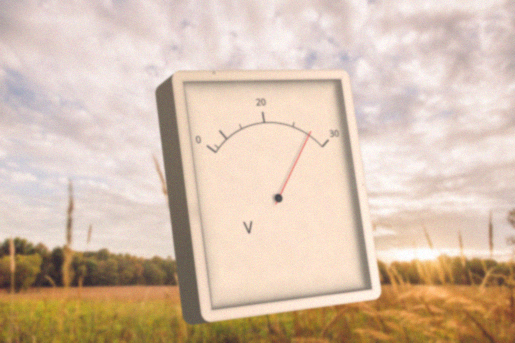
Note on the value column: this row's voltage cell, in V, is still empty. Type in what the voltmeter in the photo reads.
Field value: 27.5 V
